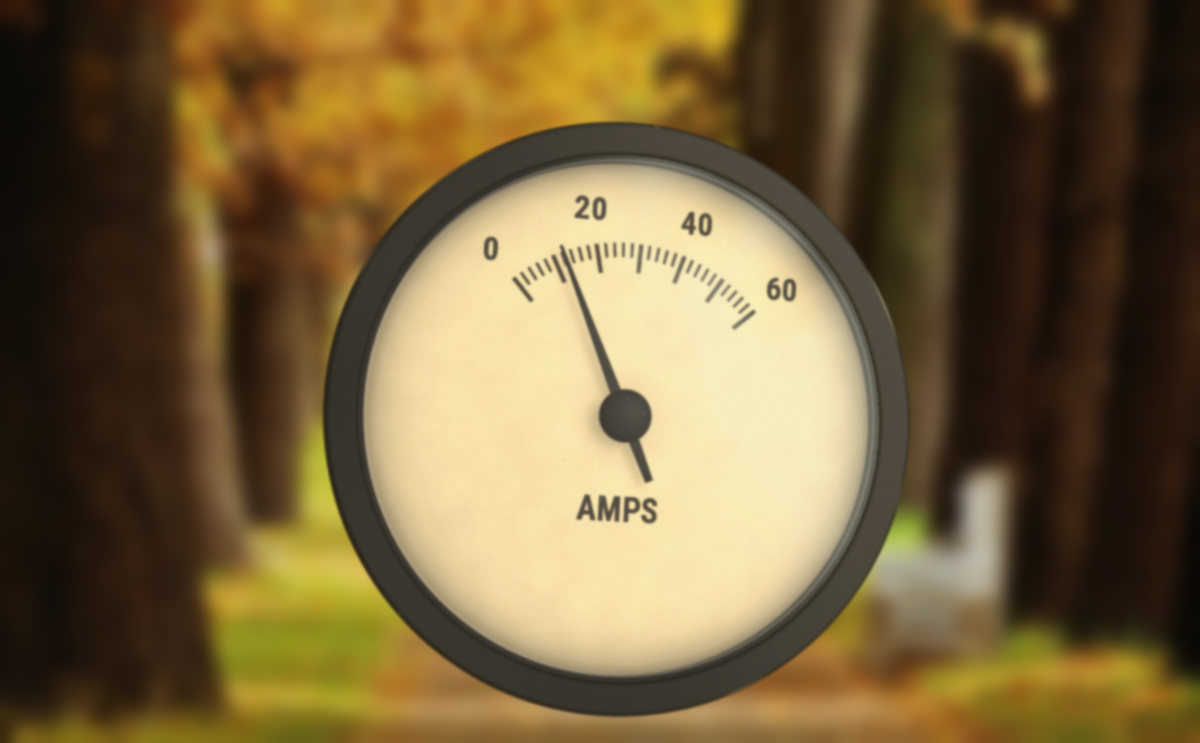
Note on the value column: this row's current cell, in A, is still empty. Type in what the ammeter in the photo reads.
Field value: 12 A
